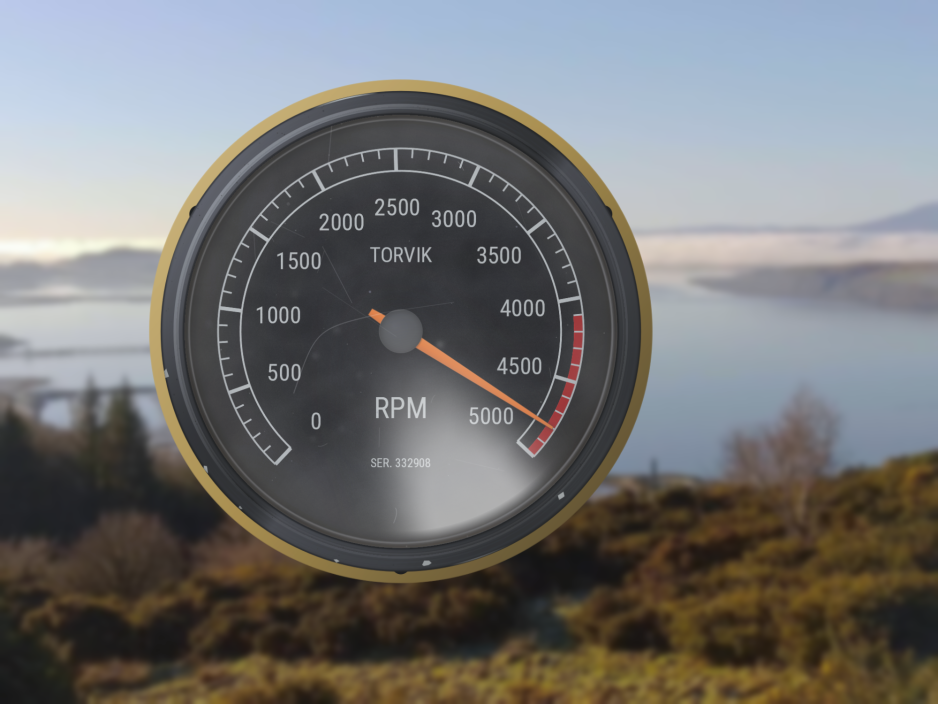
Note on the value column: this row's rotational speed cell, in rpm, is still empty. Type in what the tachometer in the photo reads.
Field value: 4800 rpm
